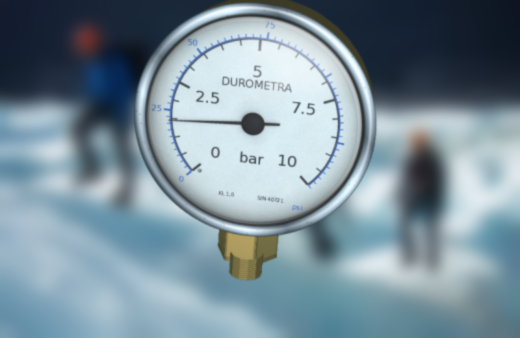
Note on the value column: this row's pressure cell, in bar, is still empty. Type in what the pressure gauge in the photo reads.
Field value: 1.5 bar
